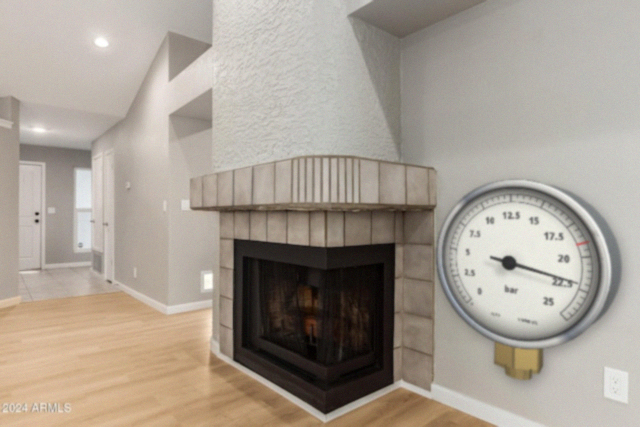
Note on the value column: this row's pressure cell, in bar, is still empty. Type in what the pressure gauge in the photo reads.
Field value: 22 bar
